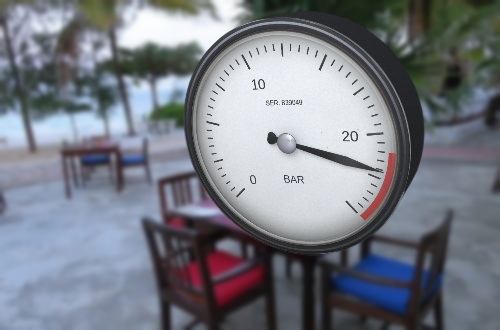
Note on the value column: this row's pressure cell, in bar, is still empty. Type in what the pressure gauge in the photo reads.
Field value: 22 bar
